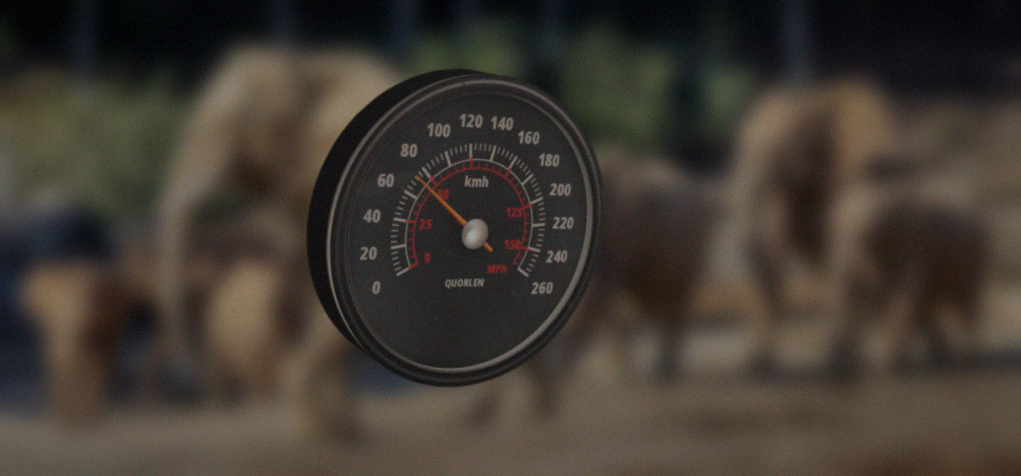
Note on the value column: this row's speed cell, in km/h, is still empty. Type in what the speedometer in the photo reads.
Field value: 72 km/h
